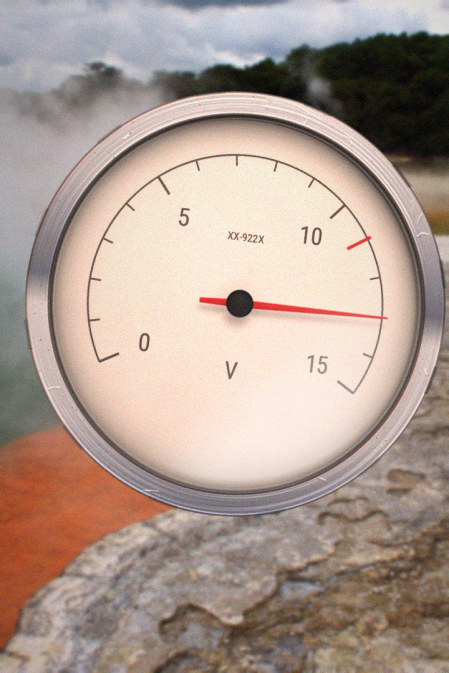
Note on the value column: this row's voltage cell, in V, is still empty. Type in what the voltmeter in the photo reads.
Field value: 13 V
